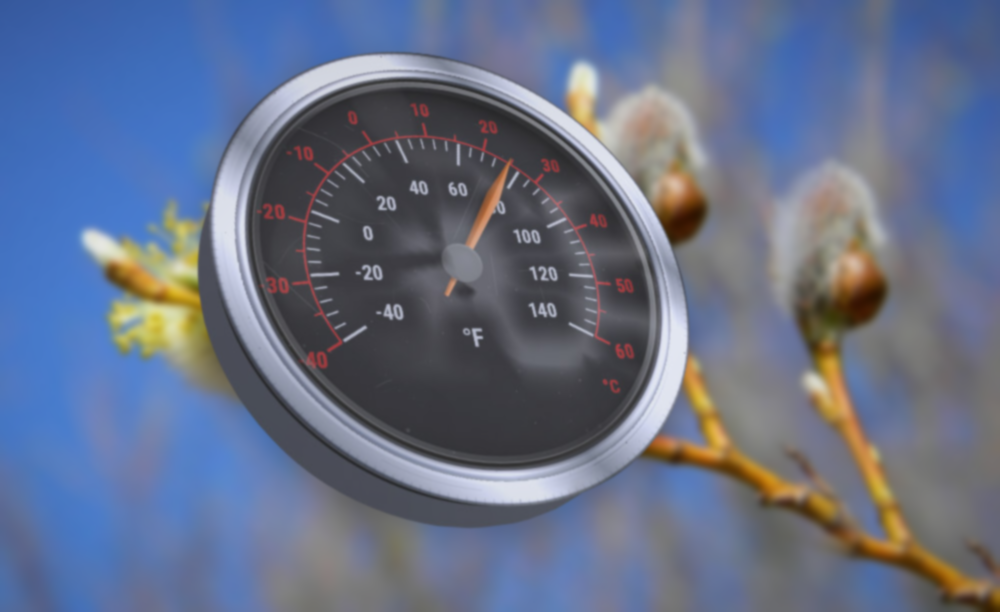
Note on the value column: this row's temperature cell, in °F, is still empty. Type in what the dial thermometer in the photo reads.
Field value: 76 °F
